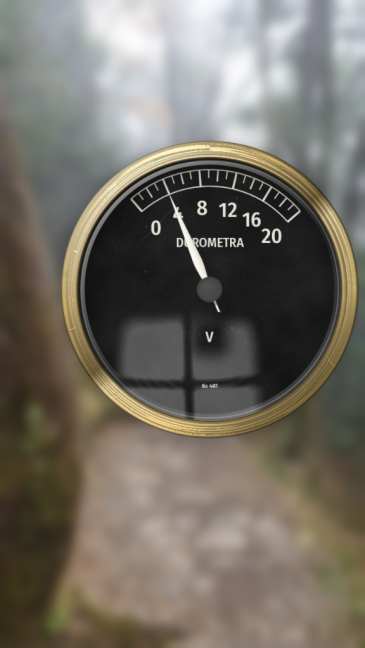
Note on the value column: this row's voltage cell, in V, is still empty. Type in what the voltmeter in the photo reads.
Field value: 4 V
